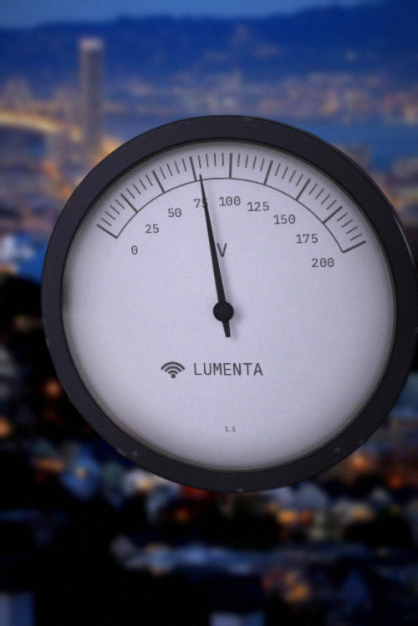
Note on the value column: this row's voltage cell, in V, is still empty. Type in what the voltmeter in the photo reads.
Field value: 80 V
